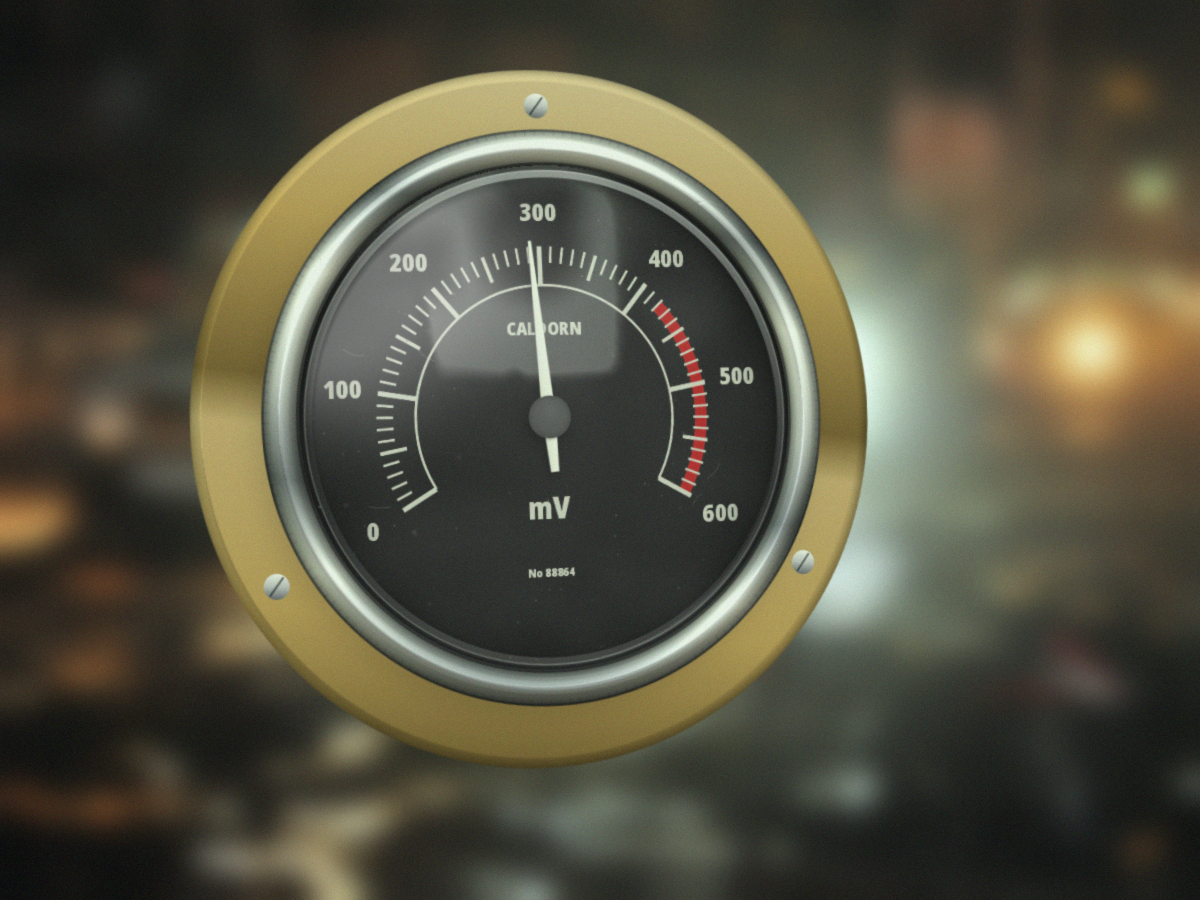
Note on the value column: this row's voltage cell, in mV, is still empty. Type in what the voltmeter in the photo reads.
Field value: 290 mV
